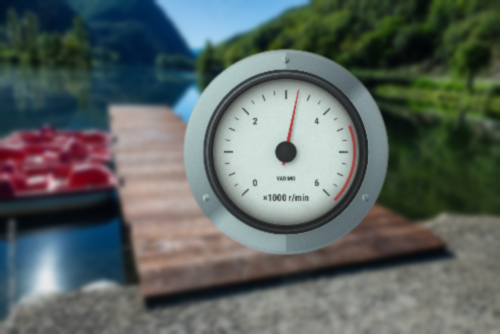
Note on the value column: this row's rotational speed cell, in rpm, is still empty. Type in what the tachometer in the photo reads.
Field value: 3250 rpm
